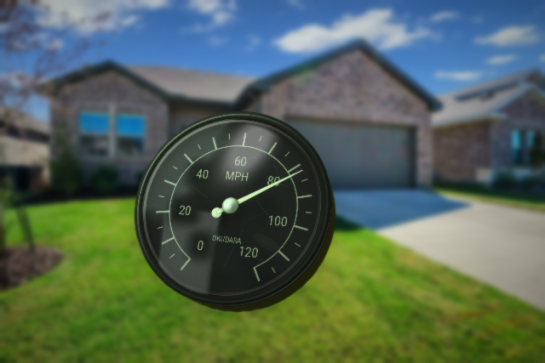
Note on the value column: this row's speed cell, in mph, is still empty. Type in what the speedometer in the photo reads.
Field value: 82.5 mph
